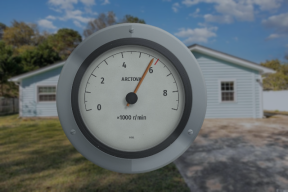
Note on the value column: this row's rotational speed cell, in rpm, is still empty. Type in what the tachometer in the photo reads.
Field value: 5750 rpm
